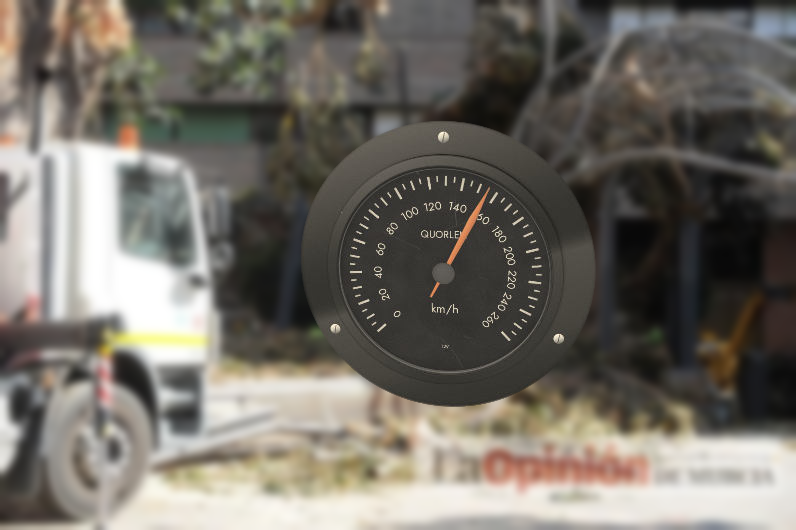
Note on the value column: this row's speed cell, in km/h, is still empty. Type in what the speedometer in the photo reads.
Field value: 155 km/h
